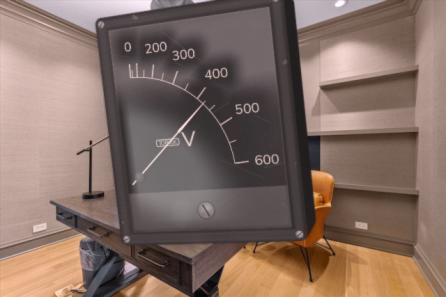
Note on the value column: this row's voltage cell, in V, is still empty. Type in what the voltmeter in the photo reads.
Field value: 425 V
